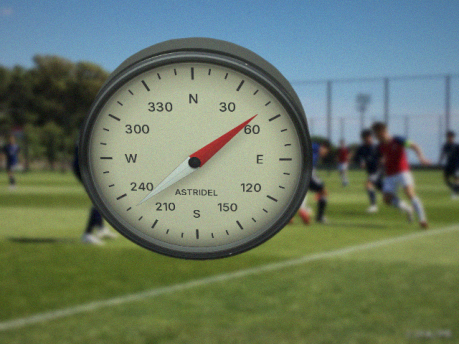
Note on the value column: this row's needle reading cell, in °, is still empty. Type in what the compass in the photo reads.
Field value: 50 °
